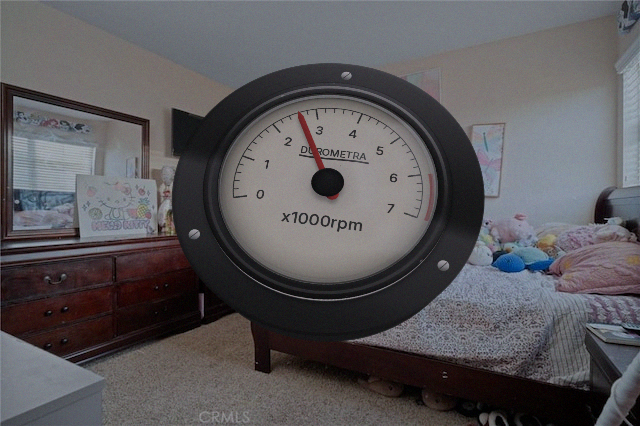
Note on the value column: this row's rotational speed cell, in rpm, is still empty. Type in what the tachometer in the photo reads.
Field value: 2600 rpm
